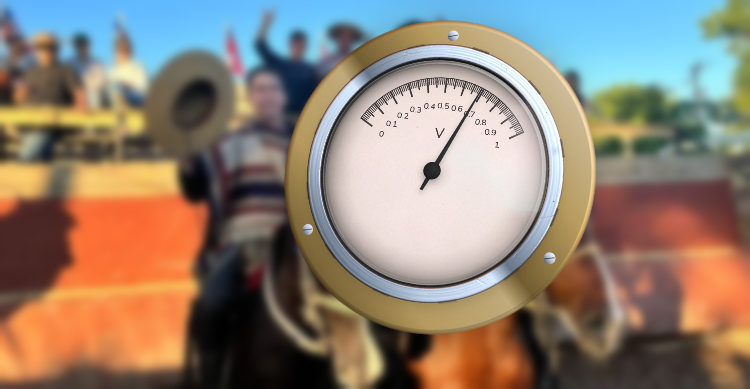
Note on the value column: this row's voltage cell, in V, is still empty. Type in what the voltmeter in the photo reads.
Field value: 0.7 V
